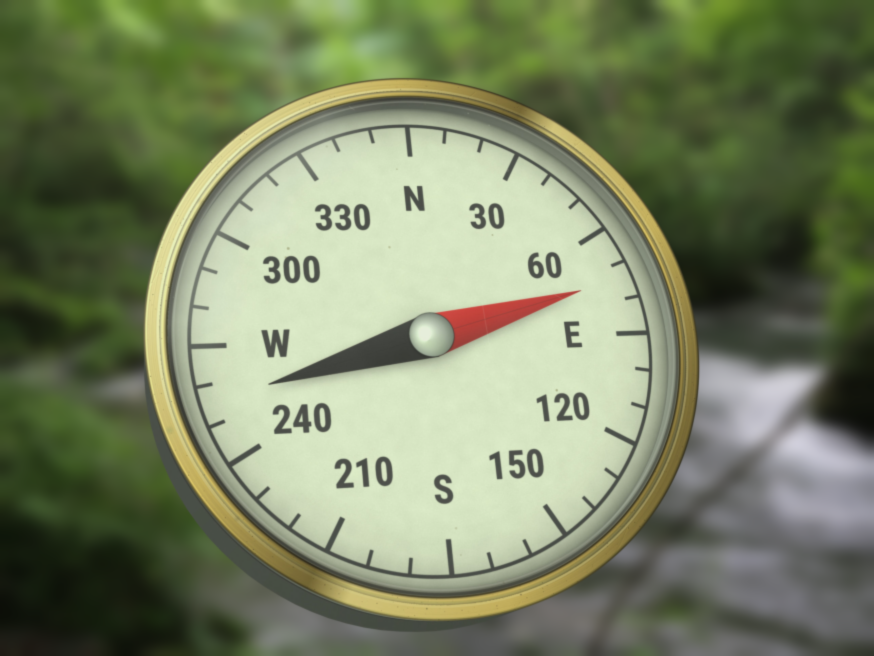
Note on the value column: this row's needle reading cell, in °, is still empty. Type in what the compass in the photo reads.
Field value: 75 °
